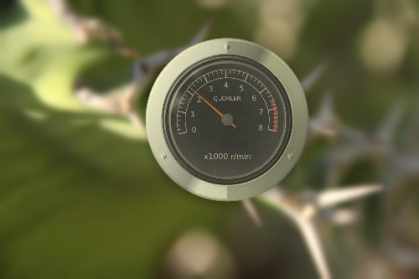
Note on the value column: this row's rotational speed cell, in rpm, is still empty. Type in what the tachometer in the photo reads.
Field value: 2200 rpm
